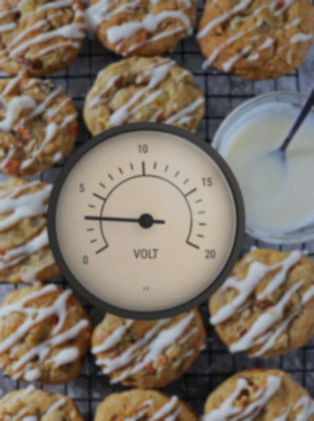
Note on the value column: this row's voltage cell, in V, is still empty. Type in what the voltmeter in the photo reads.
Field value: 3 V
